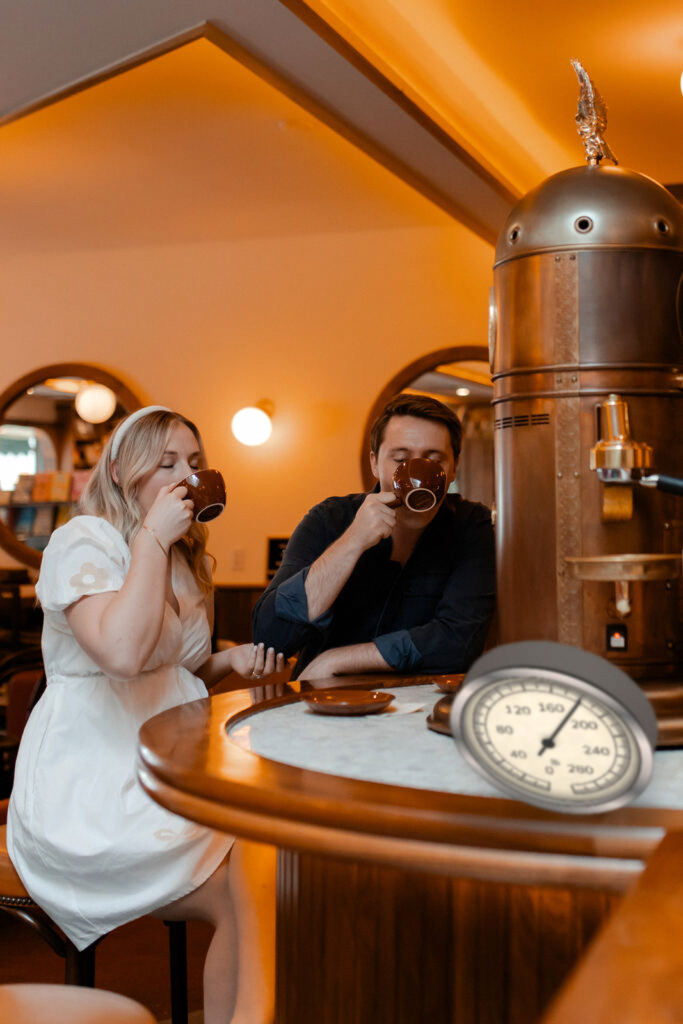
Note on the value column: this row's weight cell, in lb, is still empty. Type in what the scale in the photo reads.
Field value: 180 lb
